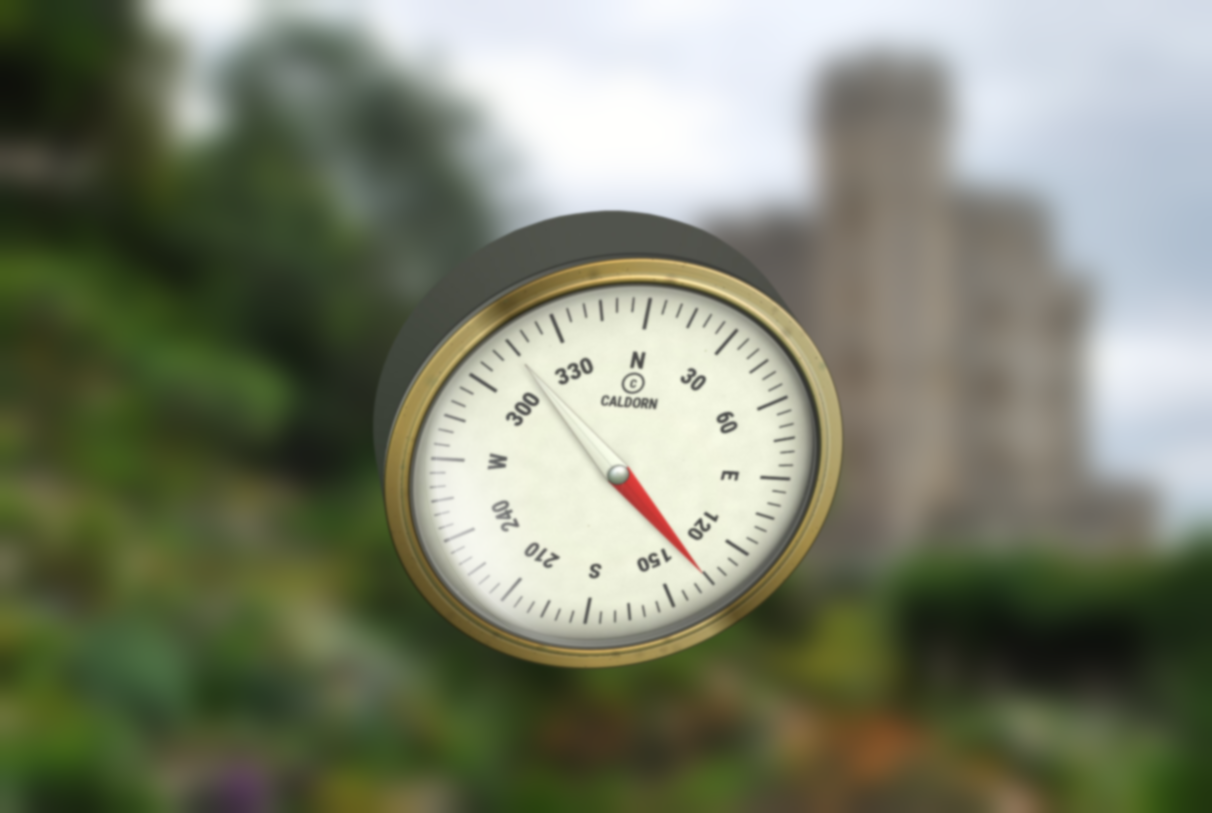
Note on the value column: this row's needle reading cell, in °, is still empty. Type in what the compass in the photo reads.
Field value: 135 °
